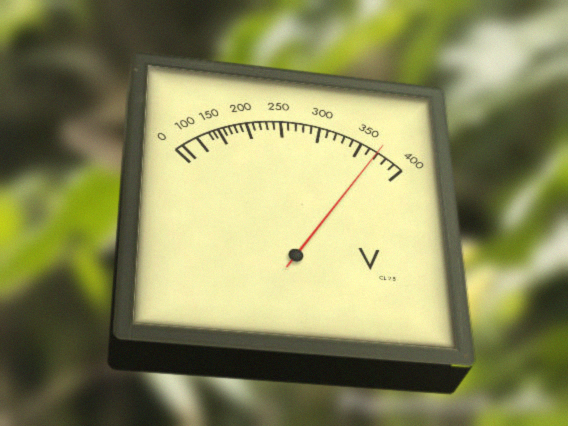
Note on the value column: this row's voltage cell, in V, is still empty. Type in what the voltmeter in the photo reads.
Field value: 370 V
